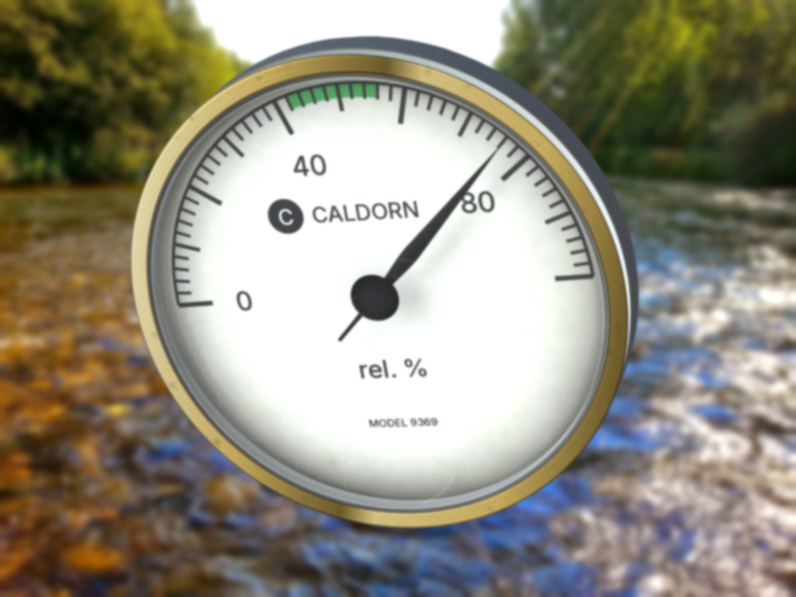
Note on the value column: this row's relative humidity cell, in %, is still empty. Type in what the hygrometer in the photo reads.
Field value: 76 %
